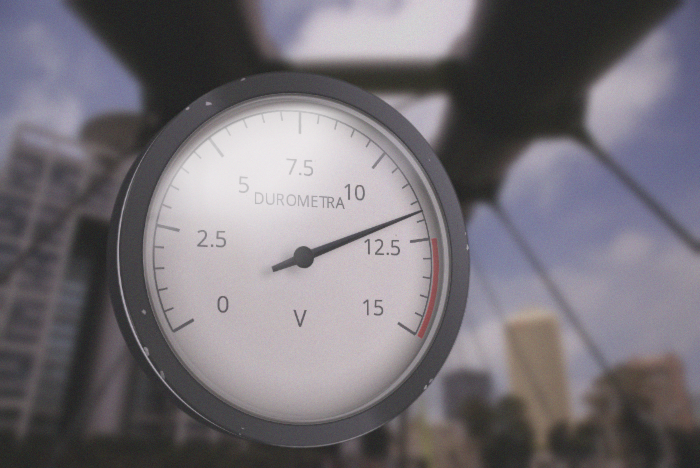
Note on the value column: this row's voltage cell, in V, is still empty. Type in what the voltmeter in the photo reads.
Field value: 11.75 V
